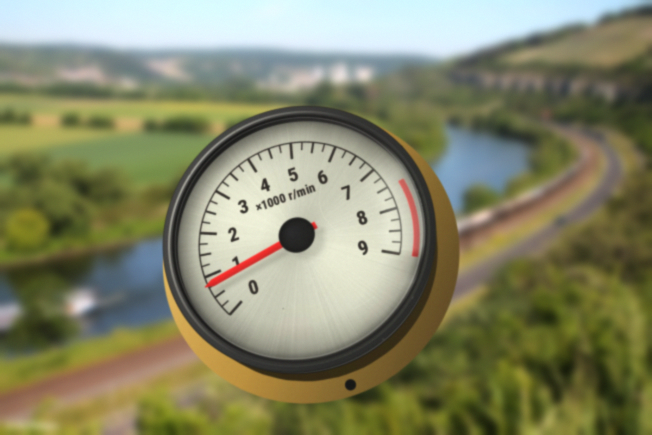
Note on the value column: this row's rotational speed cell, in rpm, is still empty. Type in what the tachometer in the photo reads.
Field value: 750 rpm
